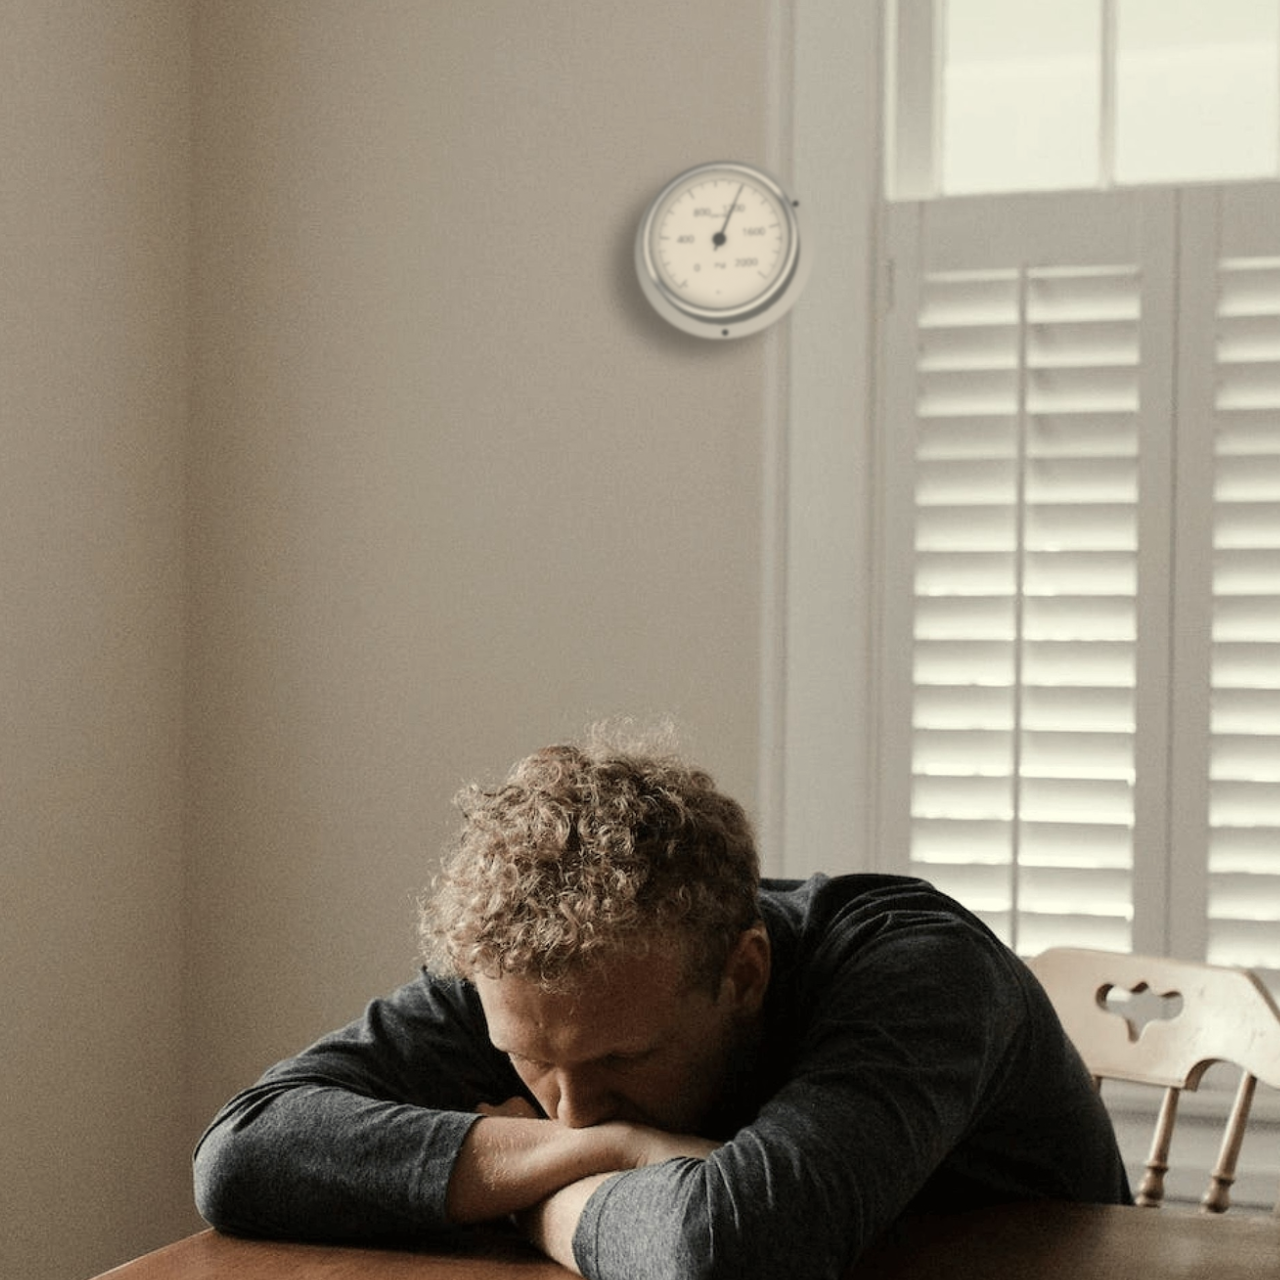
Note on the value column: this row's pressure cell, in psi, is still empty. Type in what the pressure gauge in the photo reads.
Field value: 1200 psi
